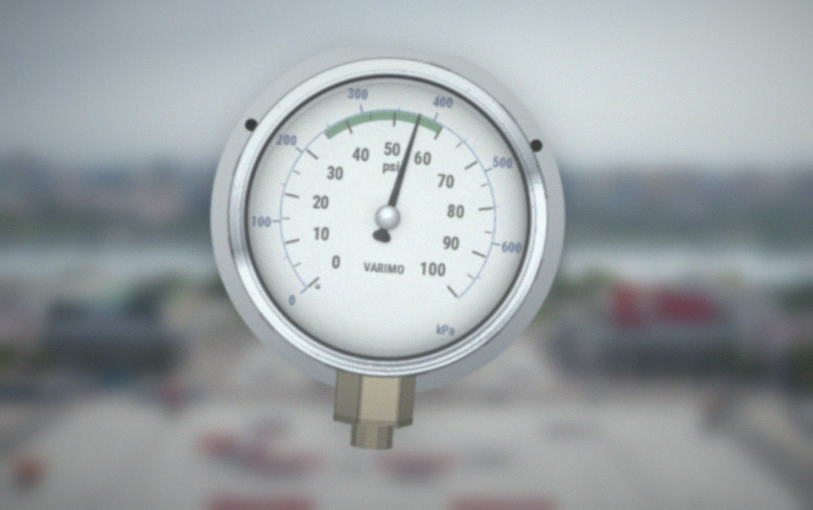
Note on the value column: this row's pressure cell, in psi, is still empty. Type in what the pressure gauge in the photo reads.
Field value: 55 psi
